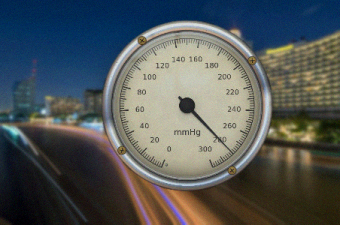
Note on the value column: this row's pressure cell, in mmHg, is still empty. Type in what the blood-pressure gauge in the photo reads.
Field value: 280 mmHg
